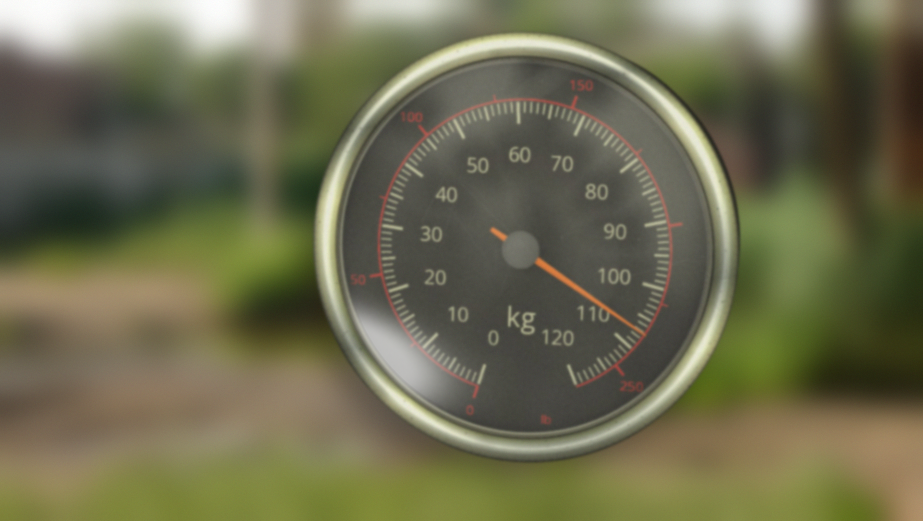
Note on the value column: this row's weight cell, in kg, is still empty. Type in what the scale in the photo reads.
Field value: 107 kg
